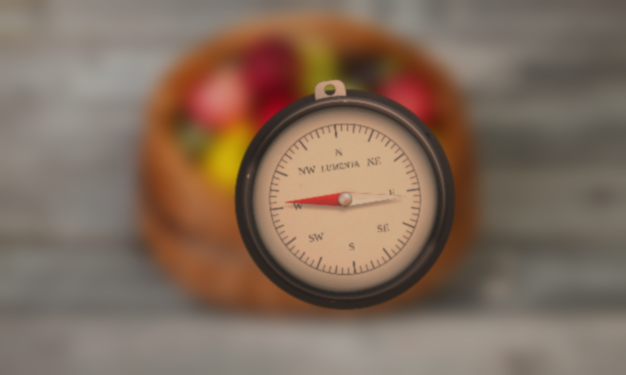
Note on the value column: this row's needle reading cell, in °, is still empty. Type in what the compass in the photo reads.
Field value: 275 °
